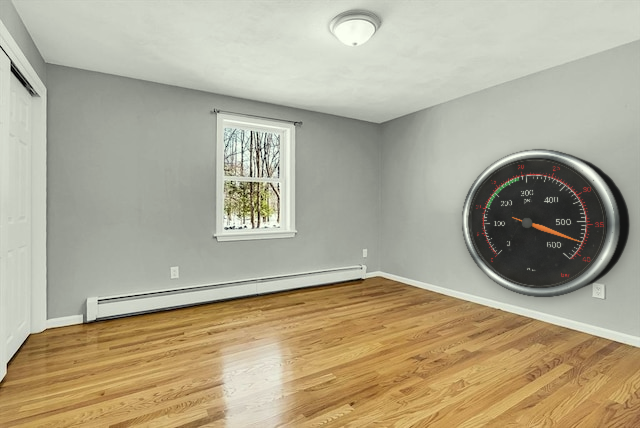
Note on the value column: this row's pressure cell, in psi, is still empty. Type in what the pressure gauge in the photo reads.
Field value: 550 psi
